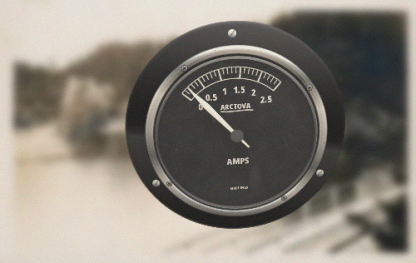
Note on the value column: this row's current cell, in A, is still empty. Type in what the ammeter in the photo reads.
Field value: 0.2 A
